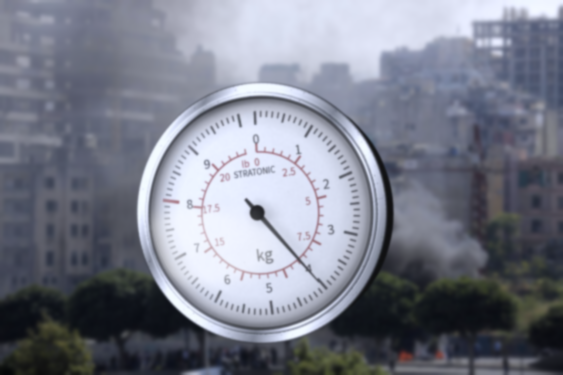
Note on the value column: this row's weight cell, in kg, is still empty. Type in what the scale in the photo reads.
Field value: 4 kg
